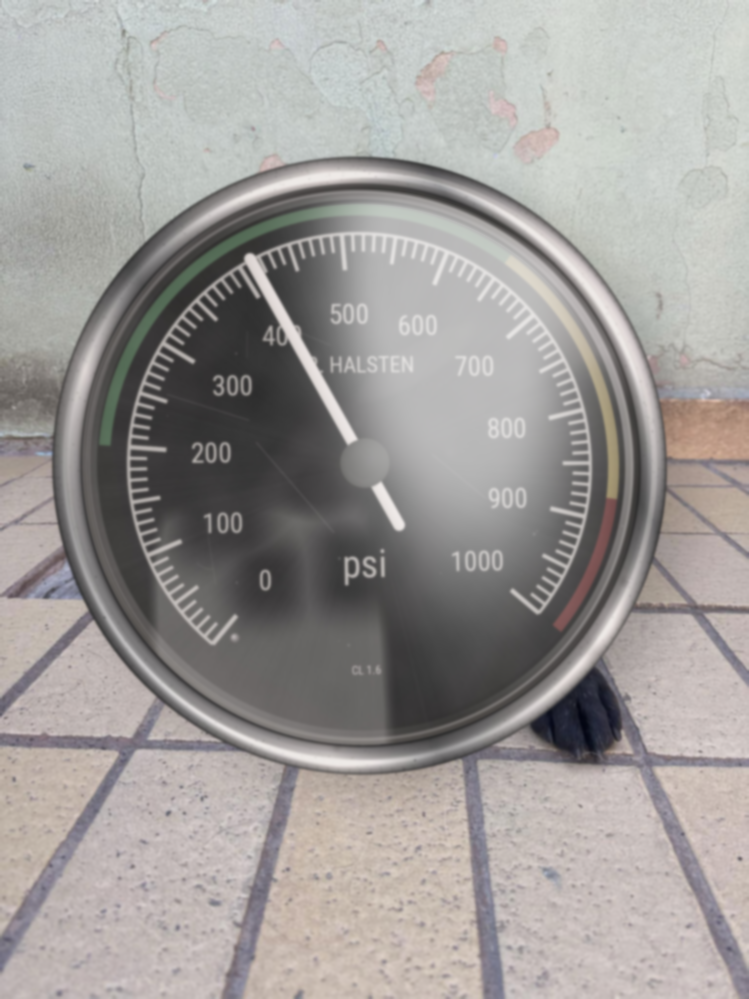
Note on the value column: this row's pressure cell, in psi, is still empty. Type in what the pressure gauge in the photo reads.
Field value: 410 psi
